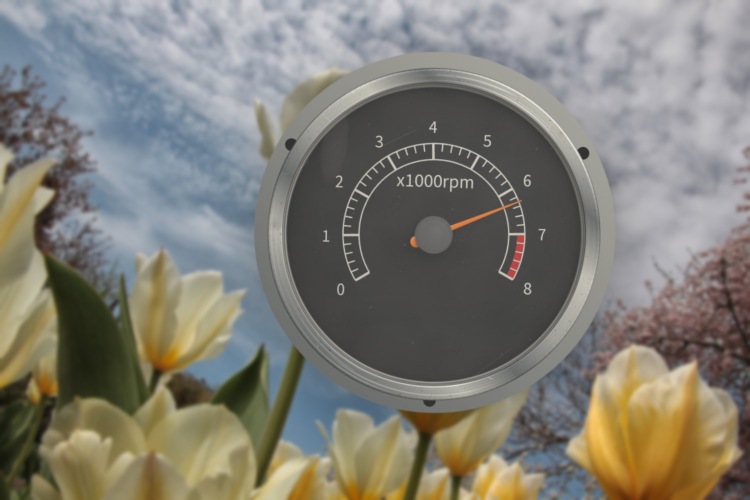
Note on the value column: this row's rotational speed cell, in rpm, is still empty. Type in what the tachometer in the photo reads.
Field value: 6300 rpm
